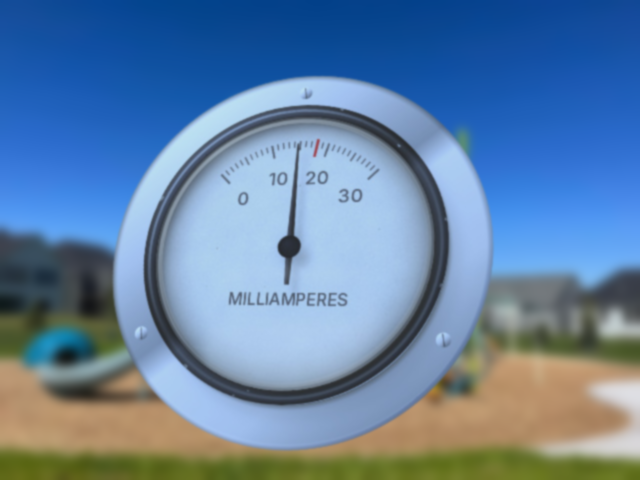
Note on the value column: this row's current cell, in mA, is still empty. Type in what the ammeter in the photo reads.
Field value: 15 mA
